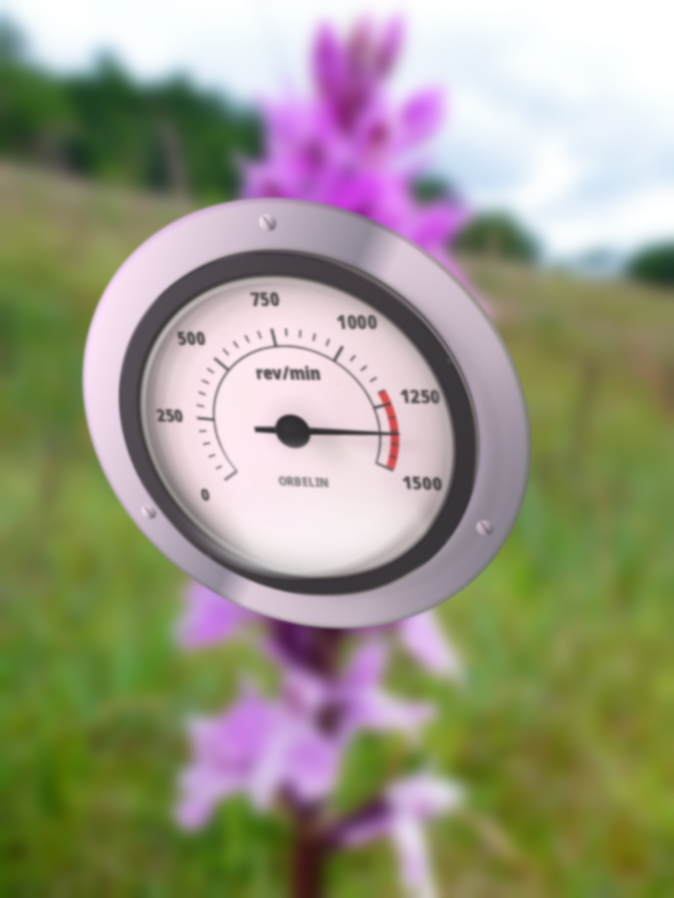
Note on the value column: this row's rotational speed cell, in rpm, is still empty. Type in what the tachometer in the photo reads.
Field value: 1350 rpm
